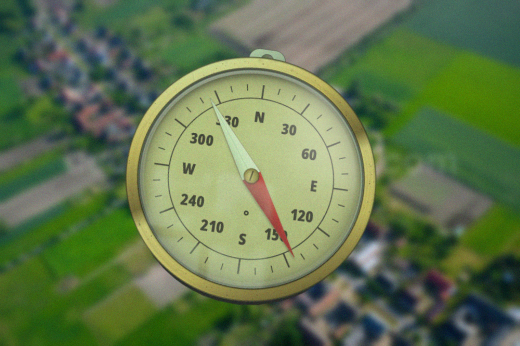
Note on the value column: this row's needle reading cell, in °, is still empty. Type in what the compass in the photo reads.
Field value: 145 °
